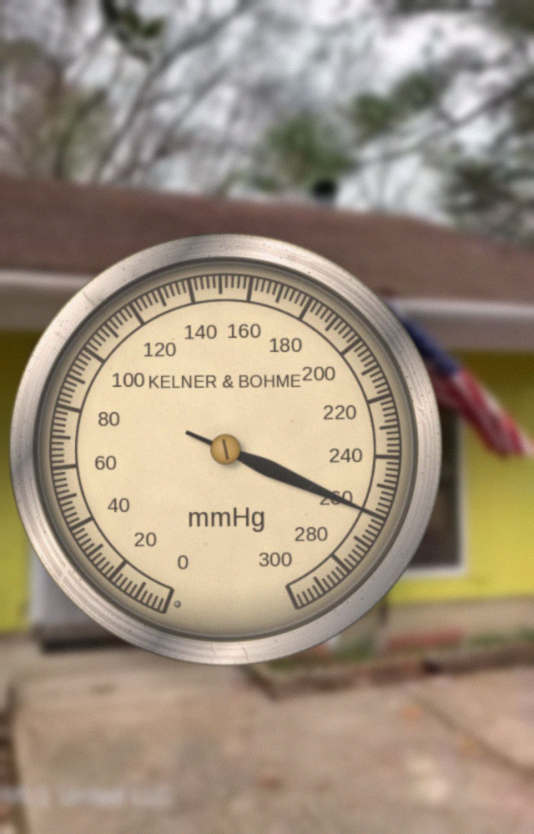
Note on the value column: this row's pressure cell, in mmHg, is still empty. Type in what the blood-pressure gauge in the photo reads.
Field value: 260 mmHg
